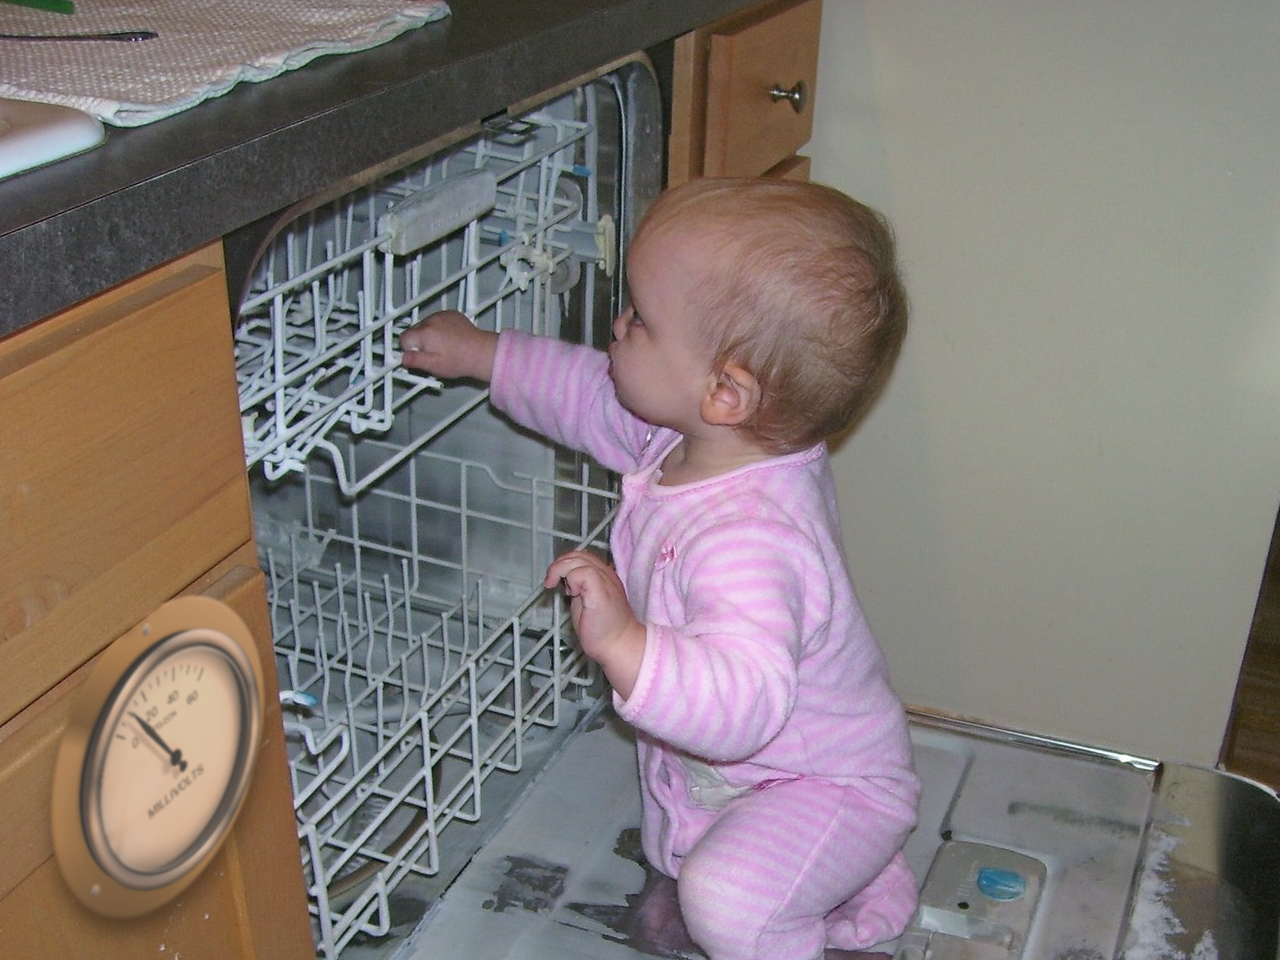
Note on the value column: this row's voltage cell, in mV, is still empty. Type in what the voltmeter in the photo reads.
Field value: 10 mV
